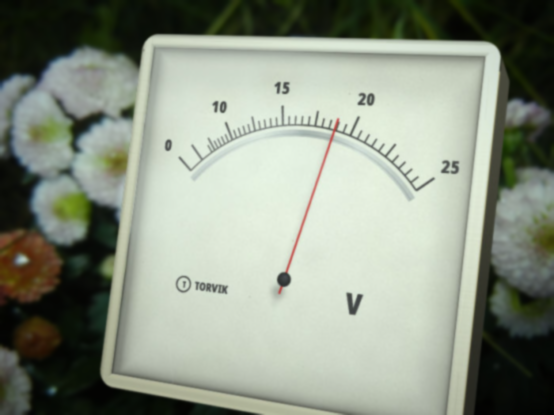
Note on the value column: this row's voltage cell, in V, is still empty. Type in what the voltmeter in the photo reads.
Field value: 19 V
